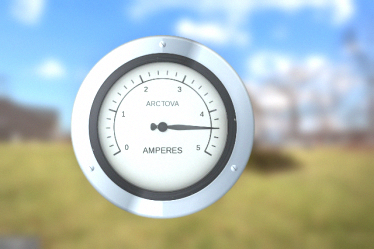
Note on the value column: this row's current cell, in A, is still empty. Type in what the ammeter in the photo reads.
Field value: 4.4 A
